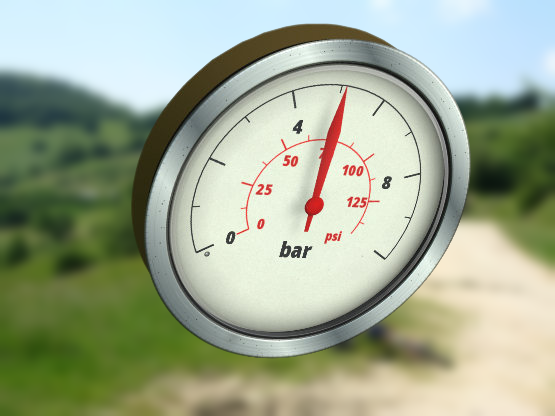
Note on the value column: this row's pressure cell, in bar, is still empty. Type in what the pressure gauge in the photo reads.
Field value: 5 bar
